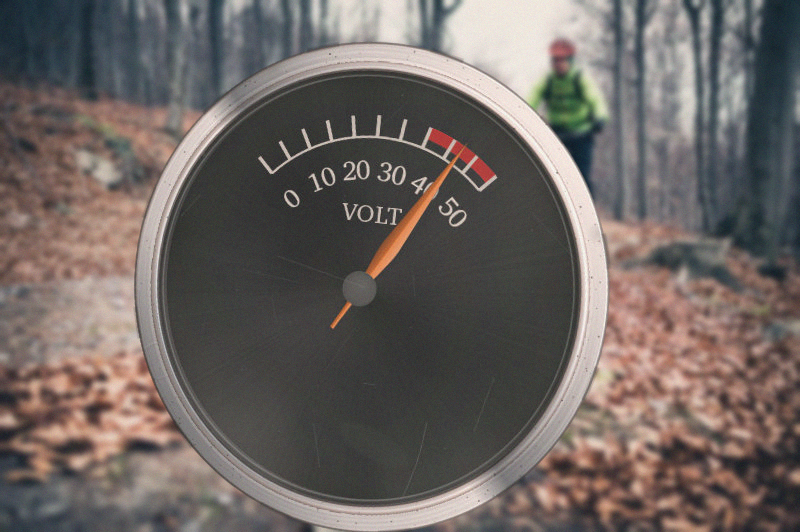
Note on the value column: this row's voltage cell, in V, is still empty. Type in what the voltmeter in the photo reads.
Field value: 42.5 V
